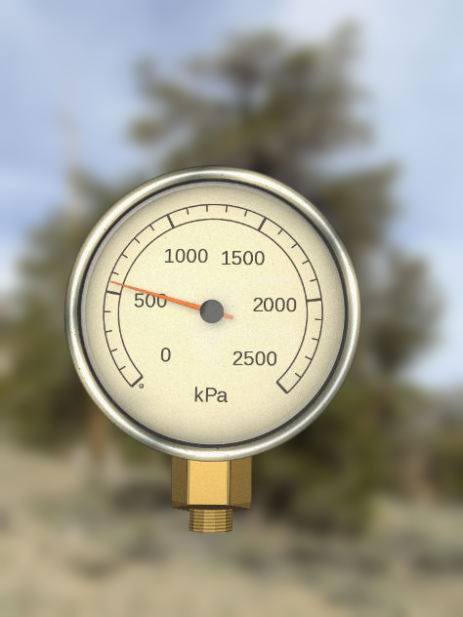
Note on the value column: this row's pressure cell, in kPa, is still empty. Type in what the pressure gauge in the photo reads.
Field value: 550 kPa
